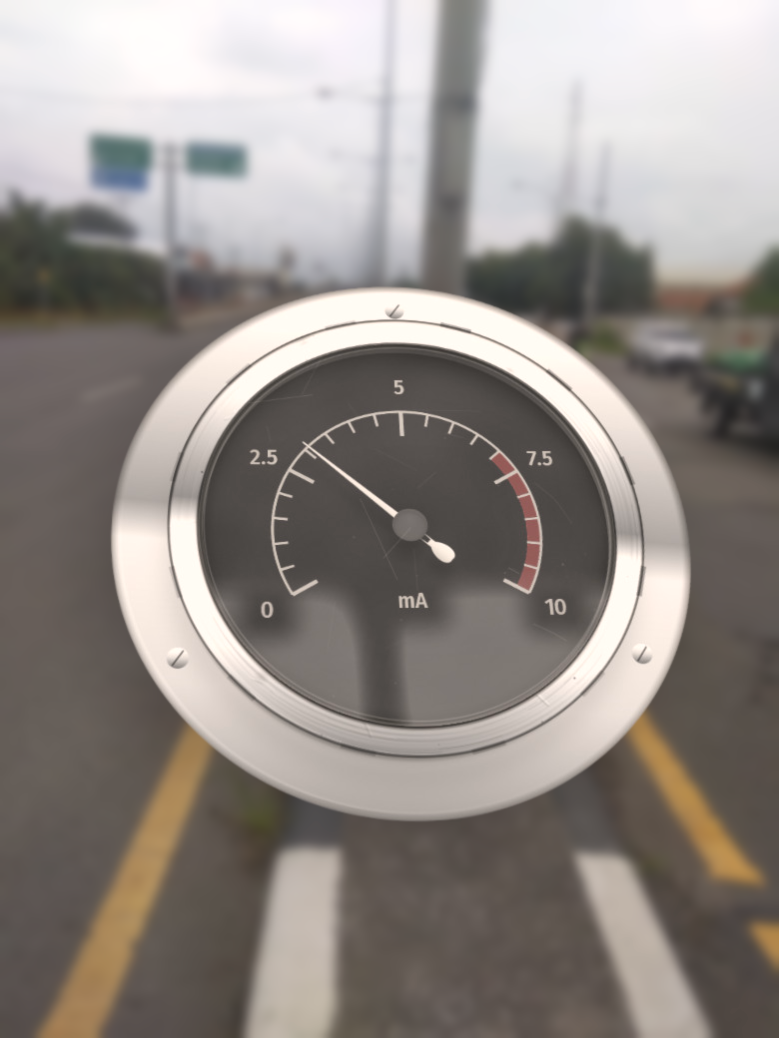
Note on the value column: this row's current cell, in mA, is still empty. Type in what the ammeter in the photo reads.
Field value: 3 mA
